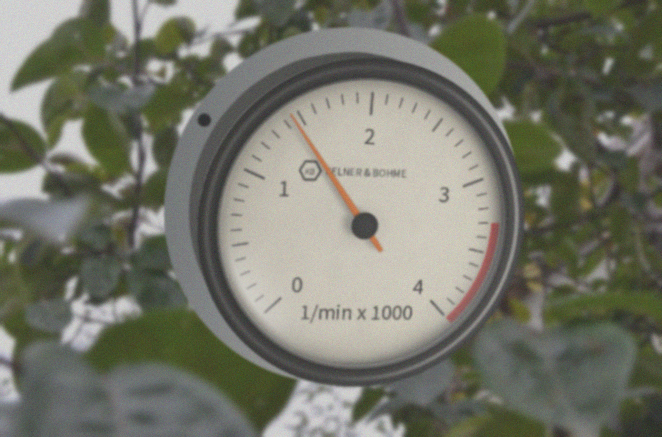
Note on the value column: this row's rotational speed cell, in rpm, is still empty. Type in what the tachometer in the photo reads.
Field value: 1450 rpm
